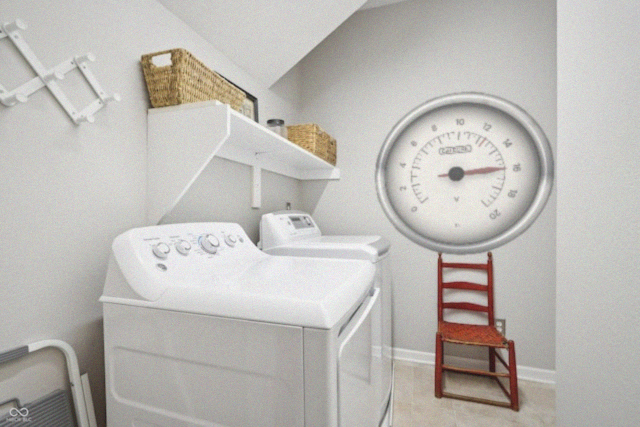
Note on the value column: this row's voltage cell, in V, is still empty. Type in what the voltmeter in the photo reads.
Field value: 16 V
